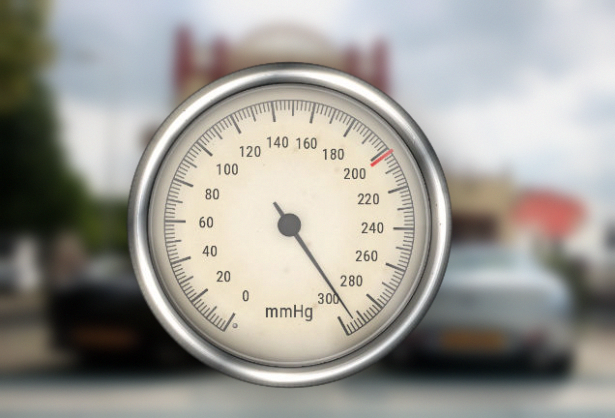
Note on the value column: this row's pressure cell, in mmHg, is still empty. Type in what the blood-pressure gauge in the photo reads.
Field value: 294 mmHg
